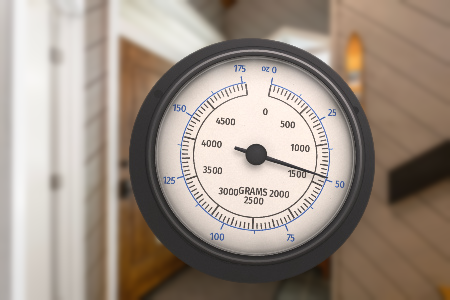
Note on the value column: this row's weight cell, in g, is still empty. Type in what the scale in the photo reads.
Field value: 1400 g
